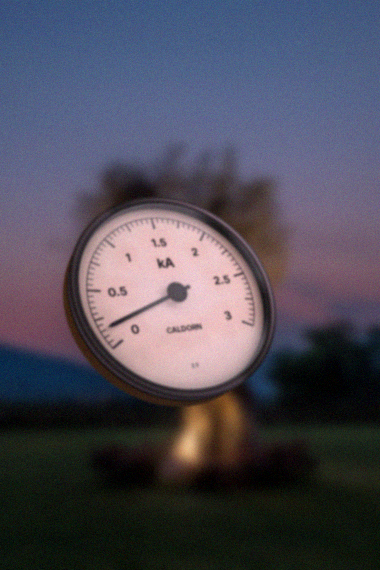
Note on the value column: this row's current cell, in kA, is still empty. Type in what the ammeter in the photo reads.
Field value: 0.15 kA
